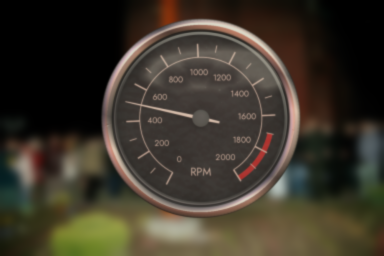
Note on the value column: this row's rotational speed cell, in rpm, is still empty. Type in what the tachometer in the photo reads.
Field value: 500 rpm
